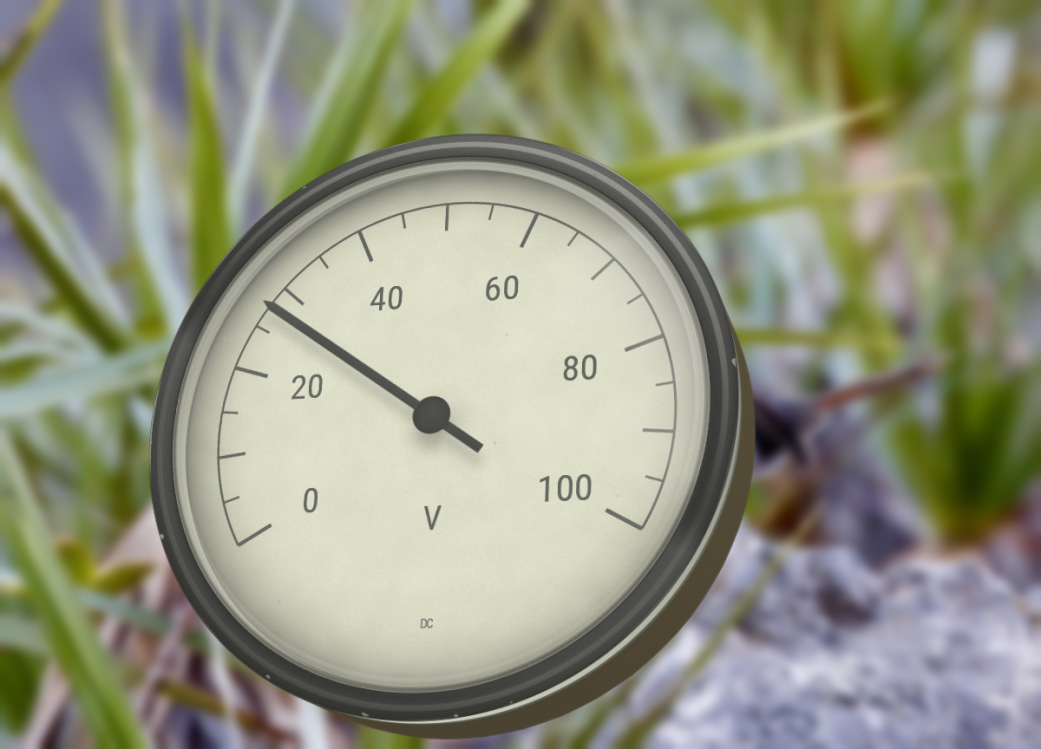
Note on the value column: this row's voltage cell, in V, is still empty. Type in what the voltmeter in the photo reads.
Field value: 27.5 V
